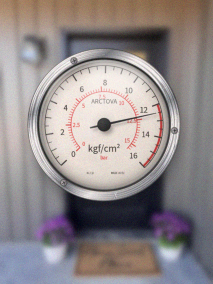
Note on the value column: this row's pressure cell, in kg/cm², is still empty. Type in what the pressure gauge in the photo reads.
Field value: 12.5 kg/cm²
